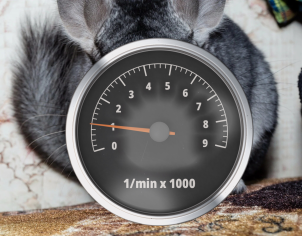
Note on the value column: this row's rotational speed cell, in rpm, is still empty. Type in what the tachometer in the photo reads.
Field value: 1000 rpm
